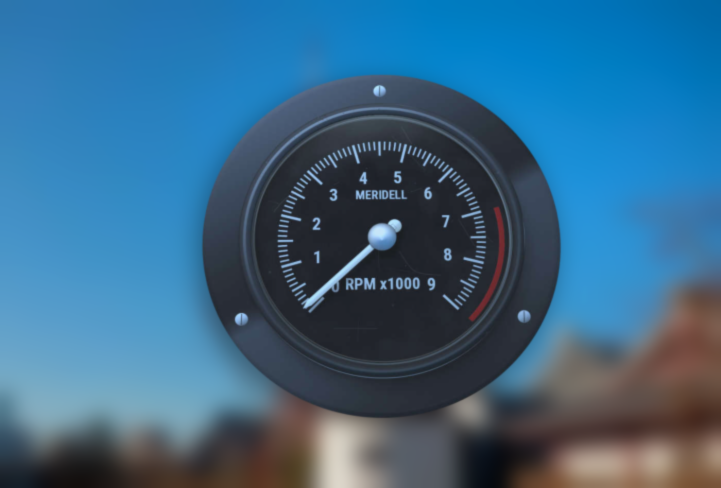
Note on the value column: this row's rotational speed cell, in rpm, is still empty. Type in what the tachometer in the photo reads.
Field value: 100 rpm
